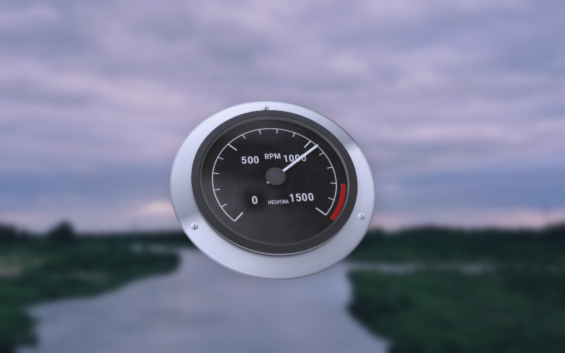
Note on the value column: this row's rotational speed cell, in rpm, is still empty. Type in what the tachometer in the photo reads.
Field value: 1050 rpm
